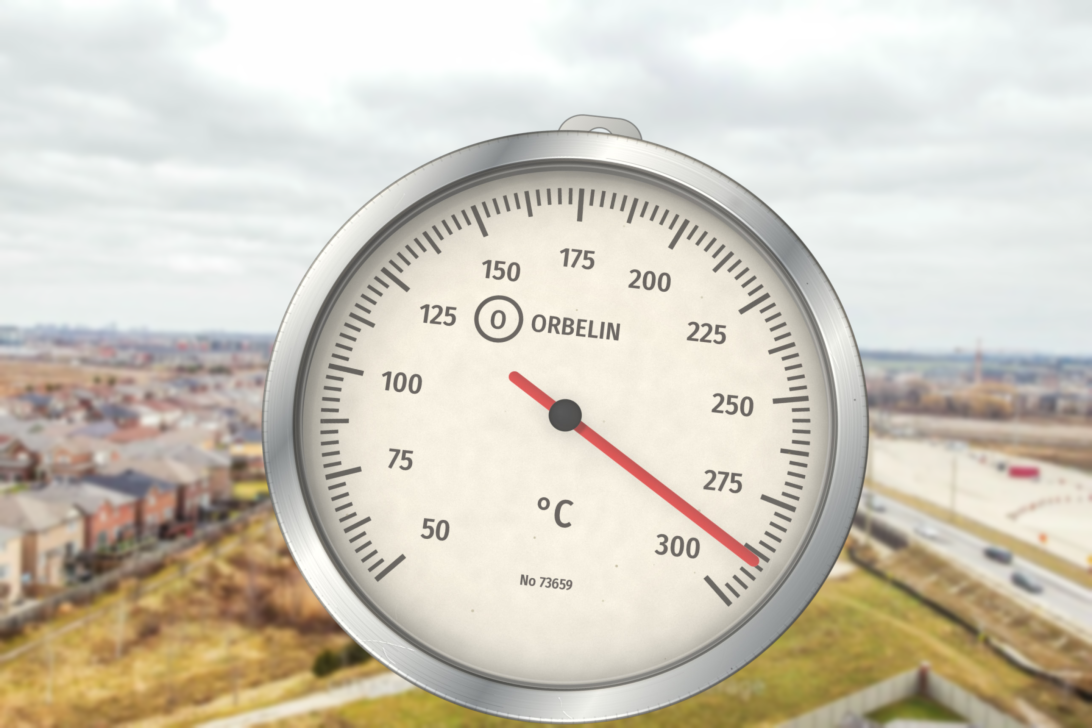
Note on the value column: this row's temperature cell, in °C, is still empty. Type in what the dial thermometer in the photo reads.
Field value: 290 °C
